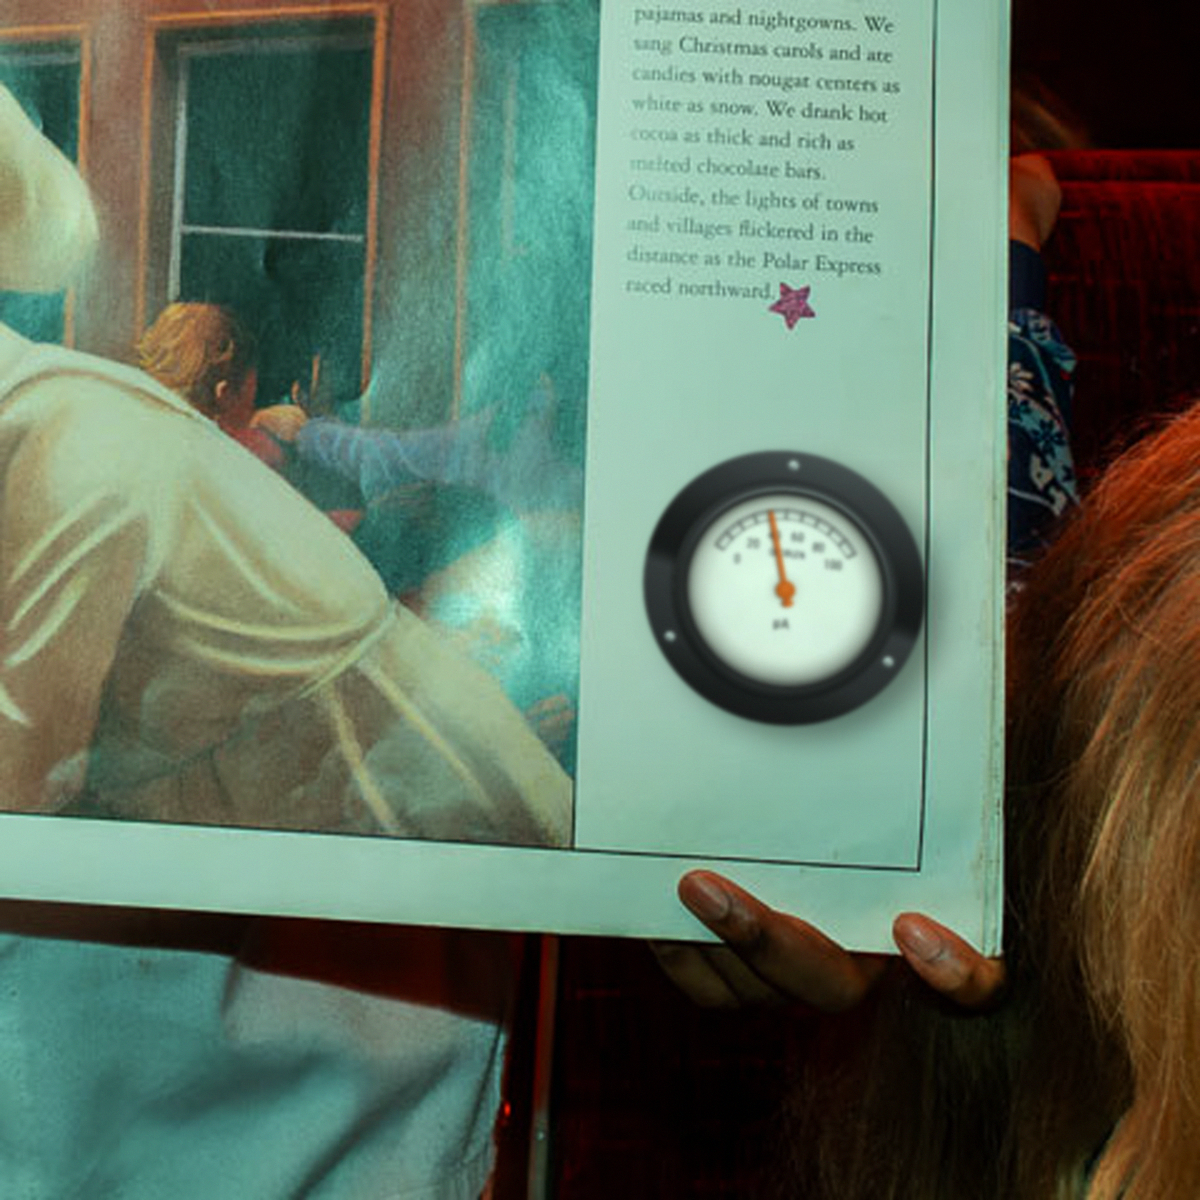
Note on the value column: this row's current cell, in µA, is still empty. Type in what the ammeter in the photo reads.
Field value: 40 µA
